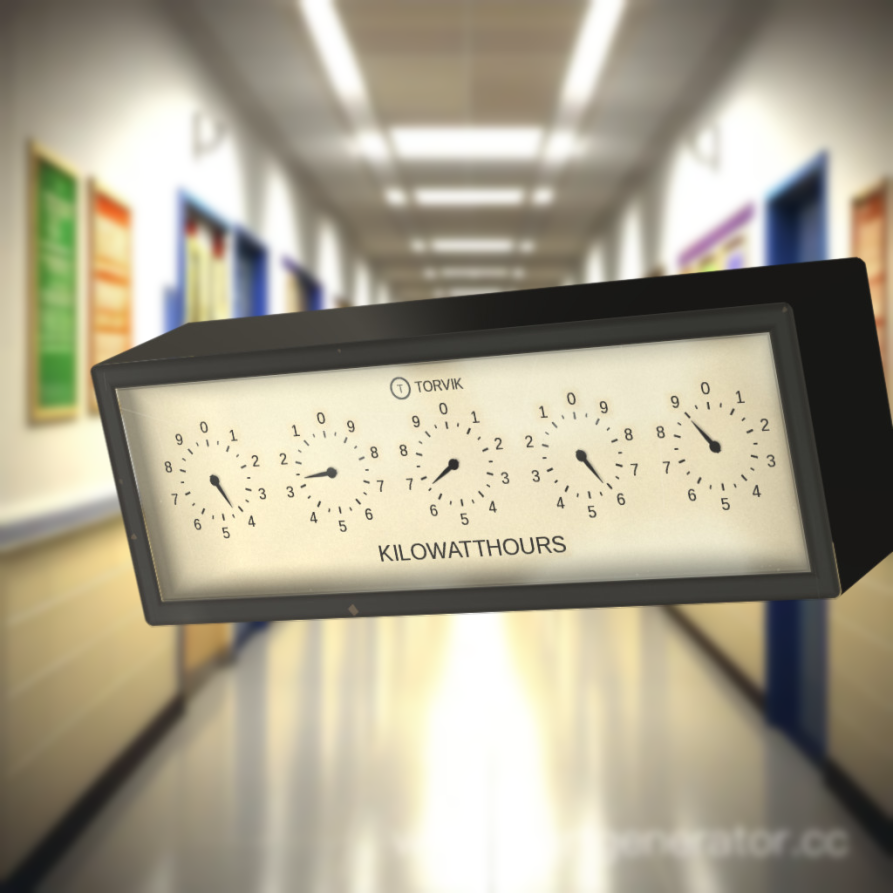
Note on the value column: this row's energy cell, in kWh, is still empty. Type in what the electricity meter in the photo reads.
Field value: 42659 kWh
